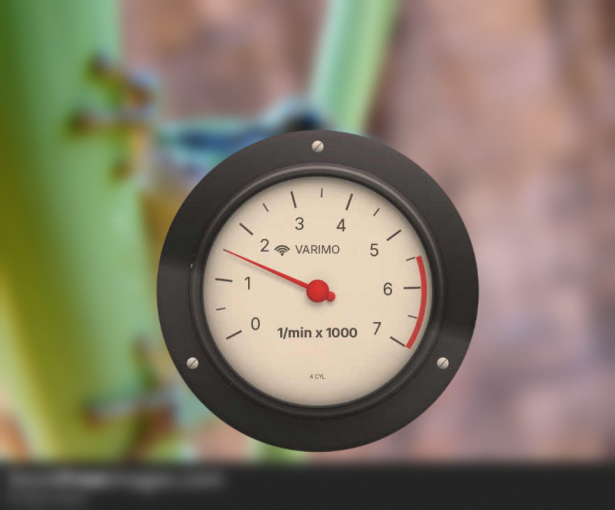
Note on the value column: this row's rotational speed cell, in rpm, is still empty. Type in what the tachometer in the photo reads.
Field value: 1500 rpm
